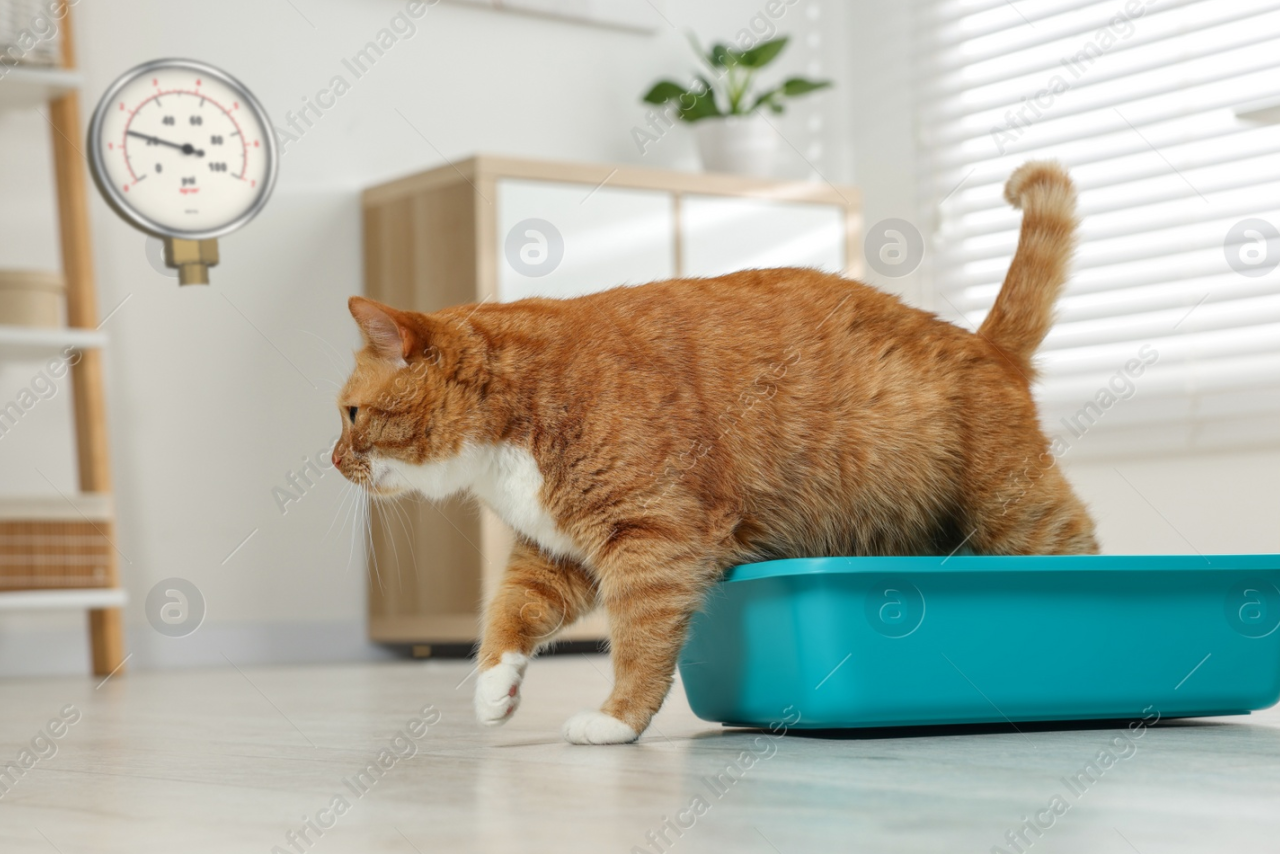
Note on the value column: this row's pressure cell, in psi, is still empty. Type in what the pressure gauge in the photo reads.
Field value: 20 psi
